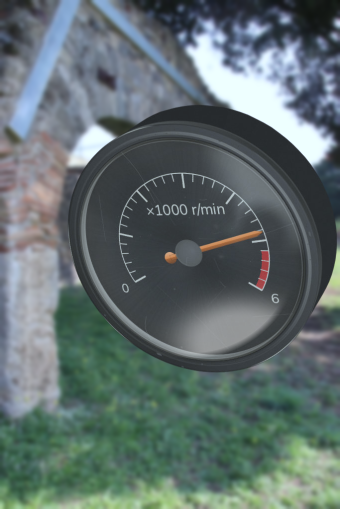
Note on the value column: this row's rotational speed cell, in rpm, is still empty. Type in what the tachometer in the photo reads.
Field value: 4800 rpm
